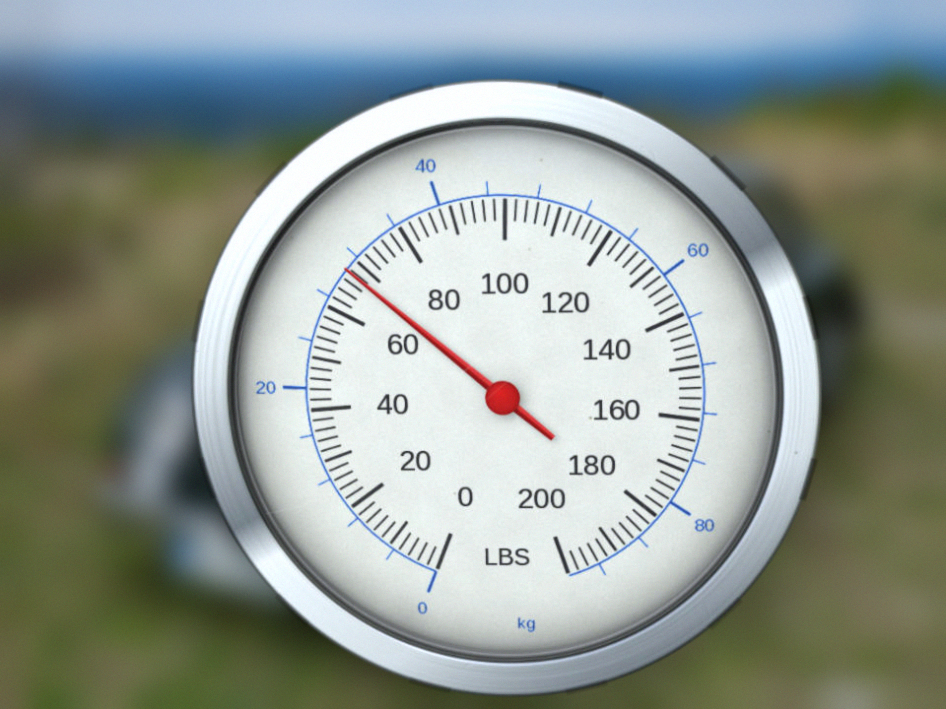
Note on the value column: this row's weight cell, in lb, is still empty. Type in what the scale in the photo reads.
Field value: 68 lb
